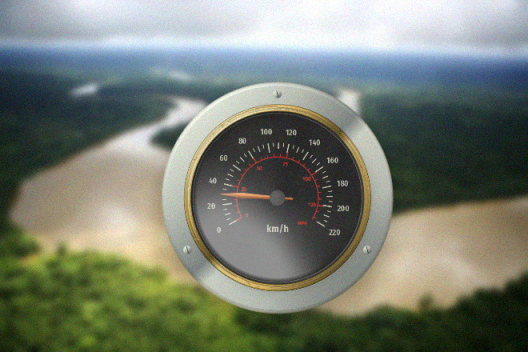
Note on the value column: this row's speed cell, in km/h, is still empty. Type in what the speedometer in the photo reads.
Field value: 30 km/h
